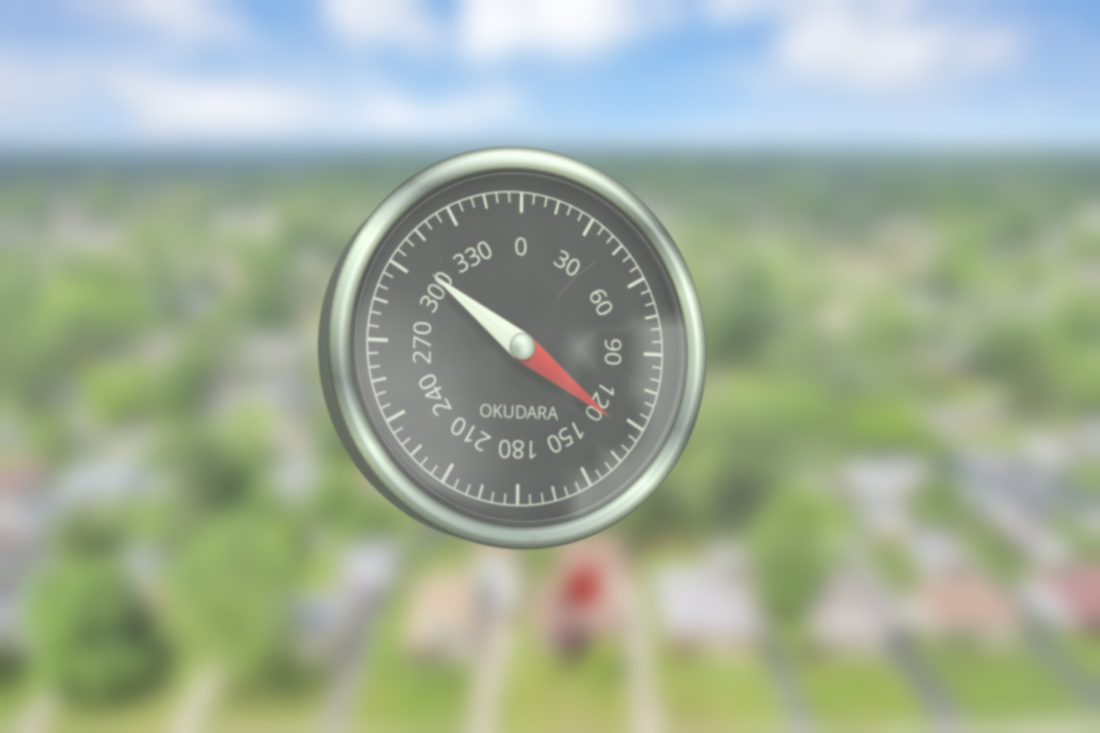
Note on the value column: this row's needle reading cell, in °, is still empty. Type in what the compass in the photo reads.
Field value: 125 °
